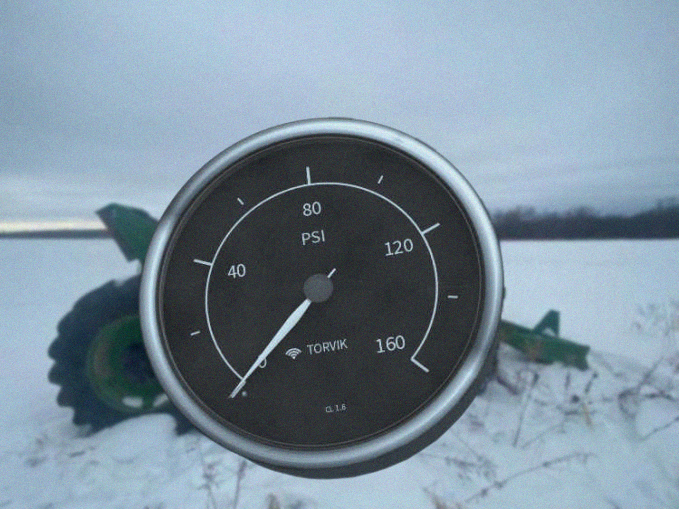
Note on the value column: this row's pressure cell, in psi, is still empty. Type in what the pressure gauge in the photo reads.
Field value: 0 psi
